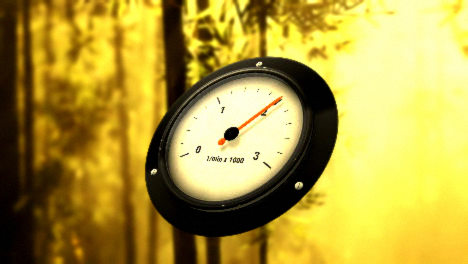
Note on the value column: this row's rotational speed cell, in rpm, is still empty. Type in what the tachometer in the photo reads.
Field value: 2000 rpm
